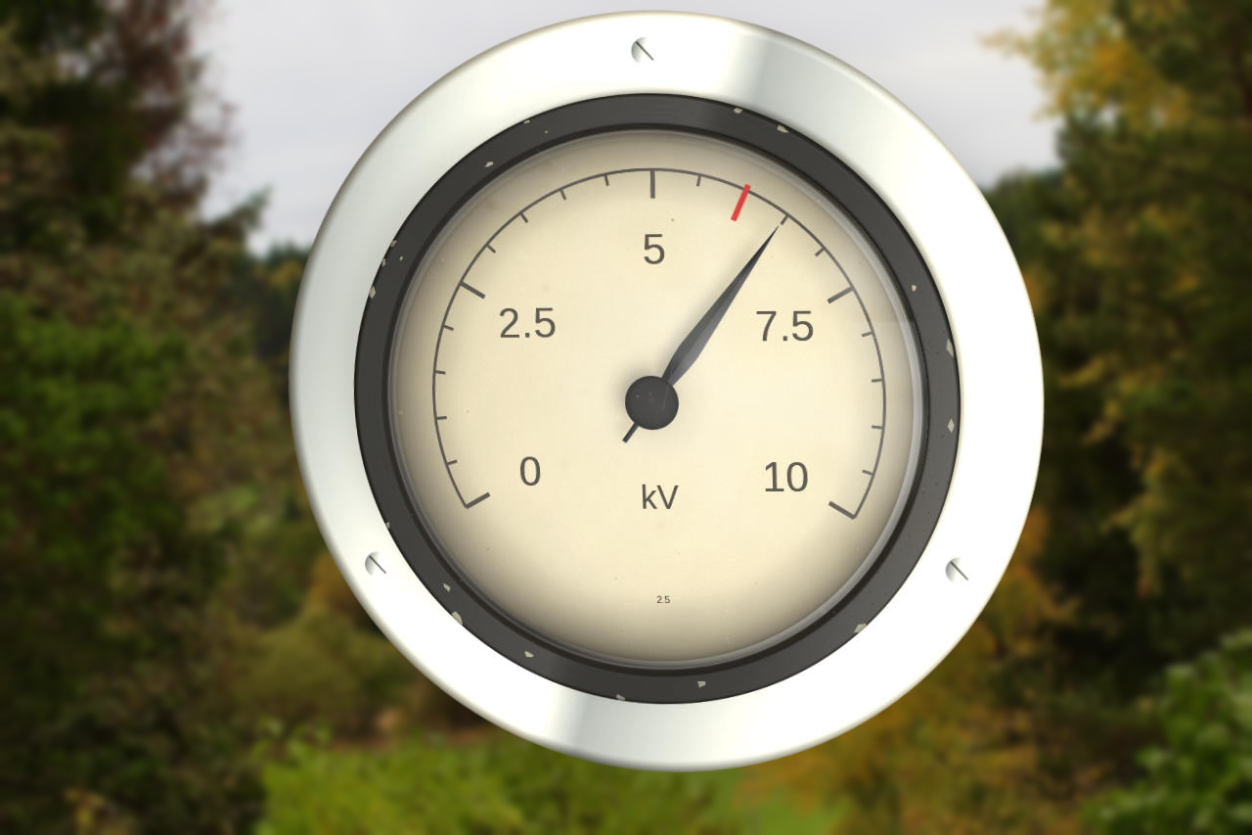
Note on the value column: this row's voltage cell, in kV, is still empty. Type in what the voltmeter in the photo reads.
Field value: 6.5 kV
